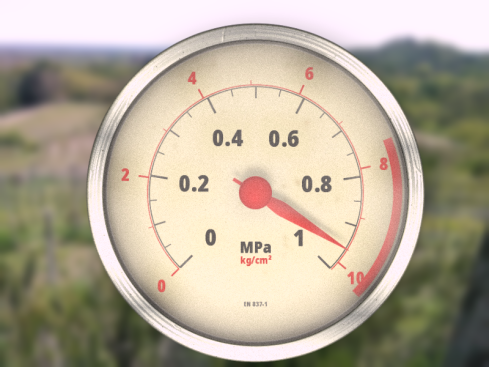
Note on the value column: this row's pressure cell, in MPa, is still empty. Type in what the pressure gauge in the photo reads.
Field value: 0.95 MPa
